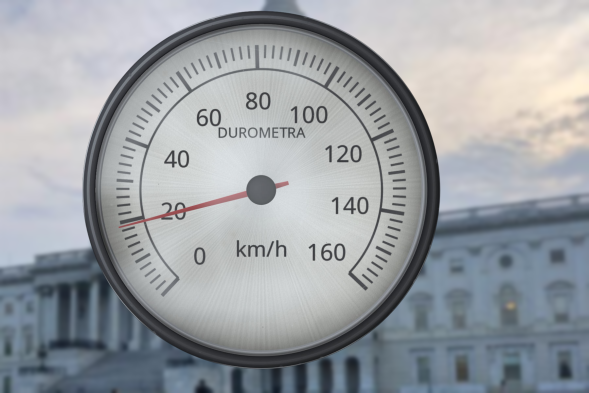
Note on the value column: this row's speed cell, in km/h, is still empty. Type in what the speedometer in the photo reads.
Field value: 19 km/h
